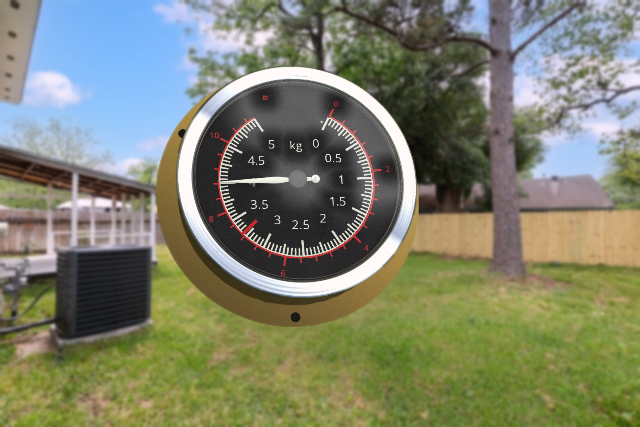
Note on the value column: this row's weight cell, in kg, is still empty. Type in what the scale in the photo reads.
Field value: 4 kg
